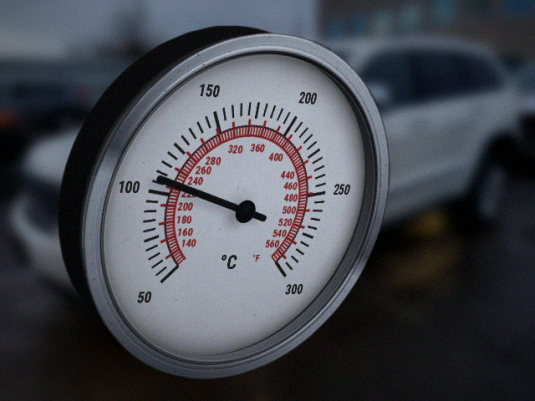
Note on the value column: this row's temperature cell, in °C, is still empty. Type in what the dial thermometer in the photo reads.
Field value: 107.5 °C
